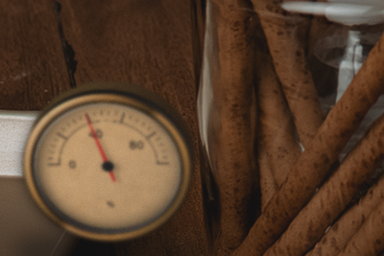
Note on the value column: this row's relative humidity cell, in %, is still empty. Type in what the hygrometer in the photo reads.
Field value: 40 %
